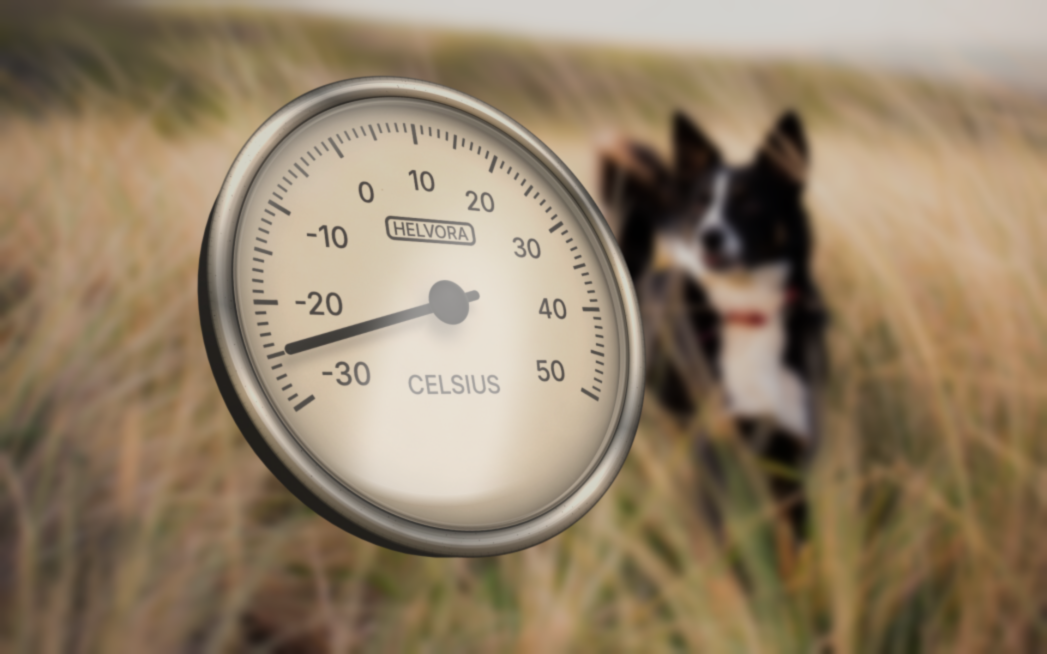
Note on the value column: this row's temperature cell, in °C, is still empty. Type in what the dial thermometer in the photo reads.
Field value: -25 °C
